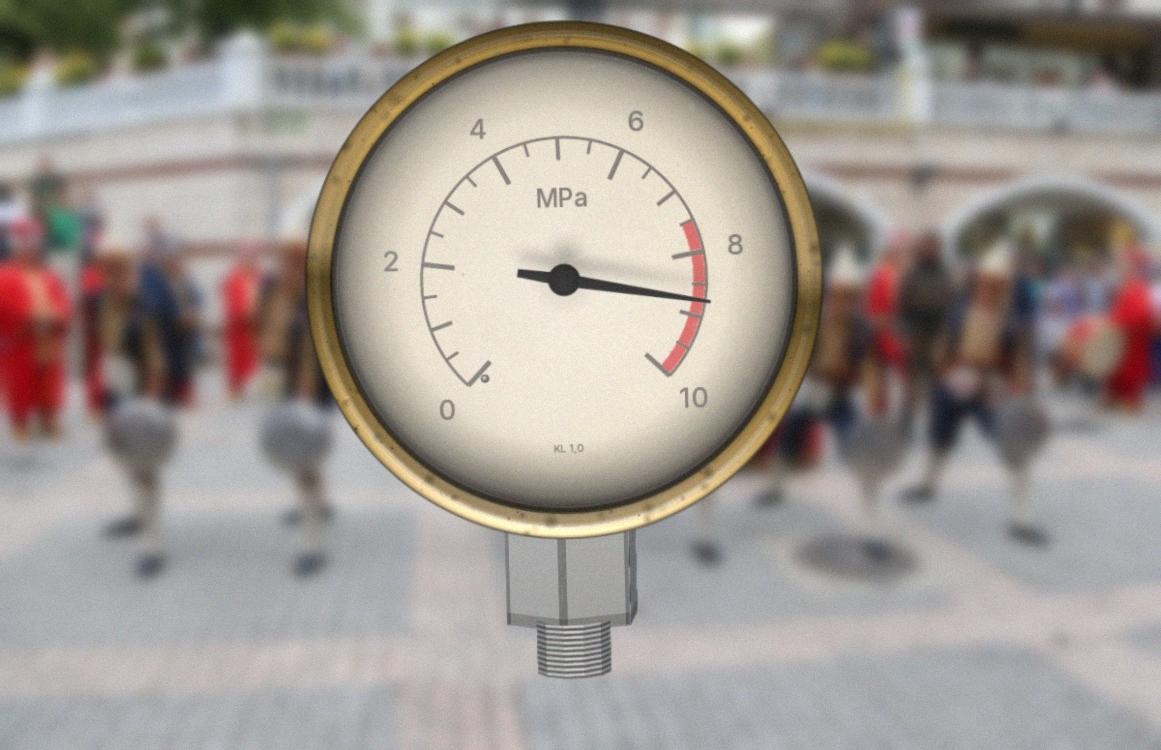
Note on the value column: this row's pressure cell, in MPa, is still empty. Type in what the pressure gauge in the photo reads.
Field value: 8.75 MPa
